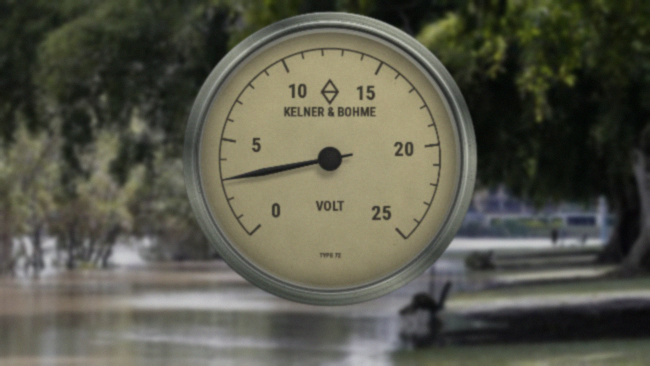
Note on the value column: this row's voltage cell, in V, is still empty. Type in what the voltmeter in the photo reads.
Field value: 3 V
